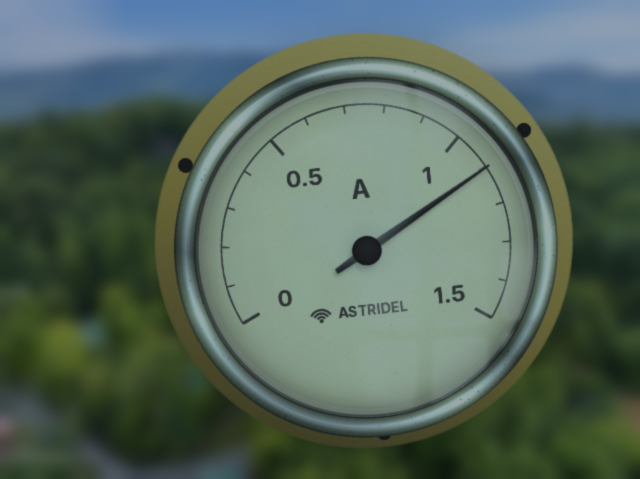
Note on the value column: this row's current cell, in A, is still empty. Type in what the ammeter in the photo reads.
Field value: 1.1 A
